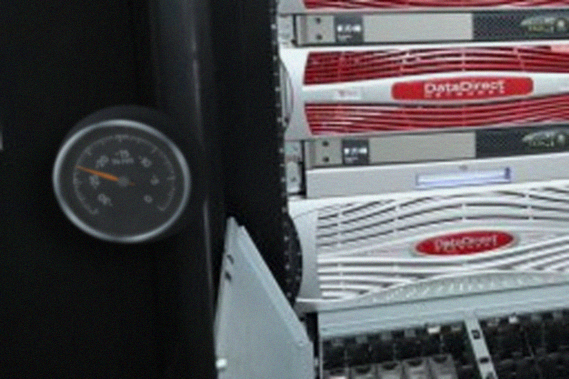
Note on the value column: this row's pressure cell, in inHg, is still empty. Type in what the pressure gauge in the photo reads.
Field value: -22.5 inHg
